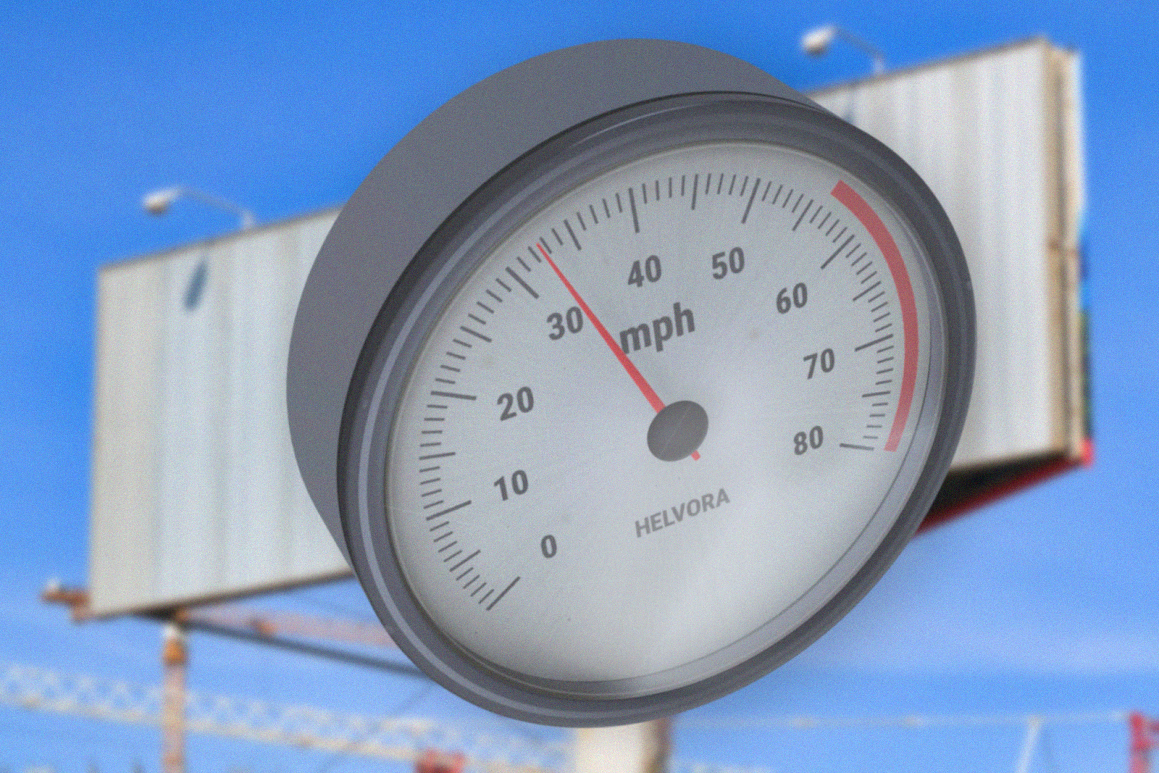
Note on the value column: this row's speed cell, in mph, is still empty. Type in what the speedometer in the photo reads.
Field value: 32.5 mph
